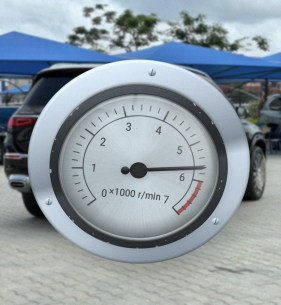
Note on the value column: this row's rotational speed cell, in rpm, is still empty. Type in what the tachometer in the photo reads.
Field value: 5600 rpm
